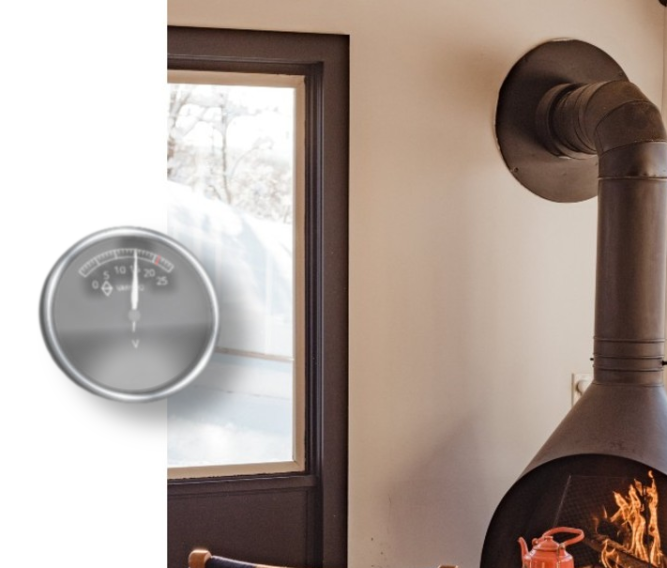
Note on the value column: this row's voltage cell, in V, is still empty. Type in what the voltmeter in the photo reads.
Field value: 15 V
